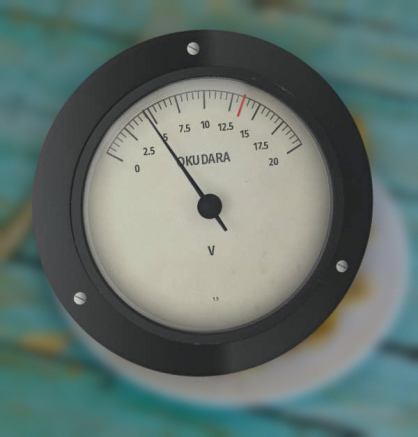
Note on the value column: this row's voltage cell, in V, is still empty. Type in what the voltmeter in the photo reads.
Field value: 4.5 V
